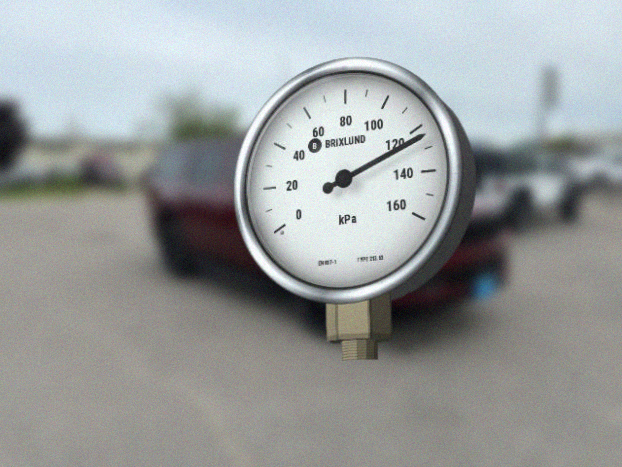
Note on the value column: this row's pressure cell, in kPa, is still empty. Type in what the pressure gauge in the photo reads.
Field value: 125 kPa
